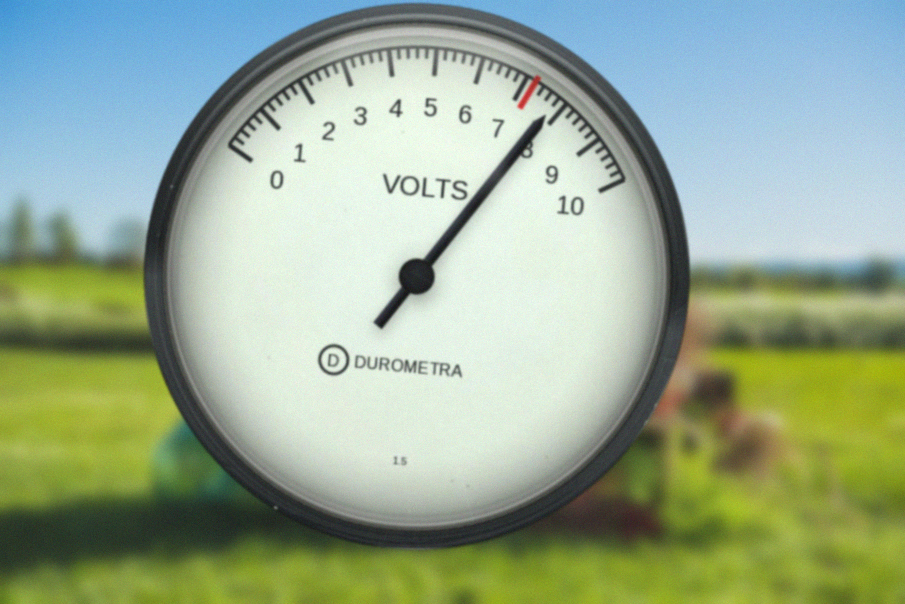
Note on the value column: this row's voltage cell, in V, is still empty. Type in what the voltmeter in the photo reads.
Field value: 7.8 V
